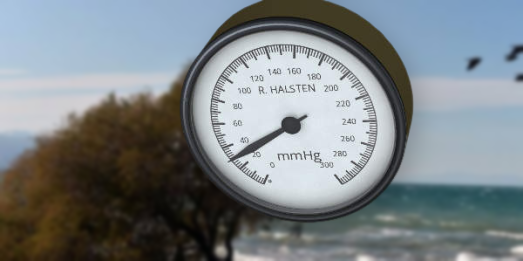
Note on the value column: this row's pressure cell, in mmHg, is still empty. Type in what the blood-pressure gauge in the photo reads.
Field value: 30 mmHg
